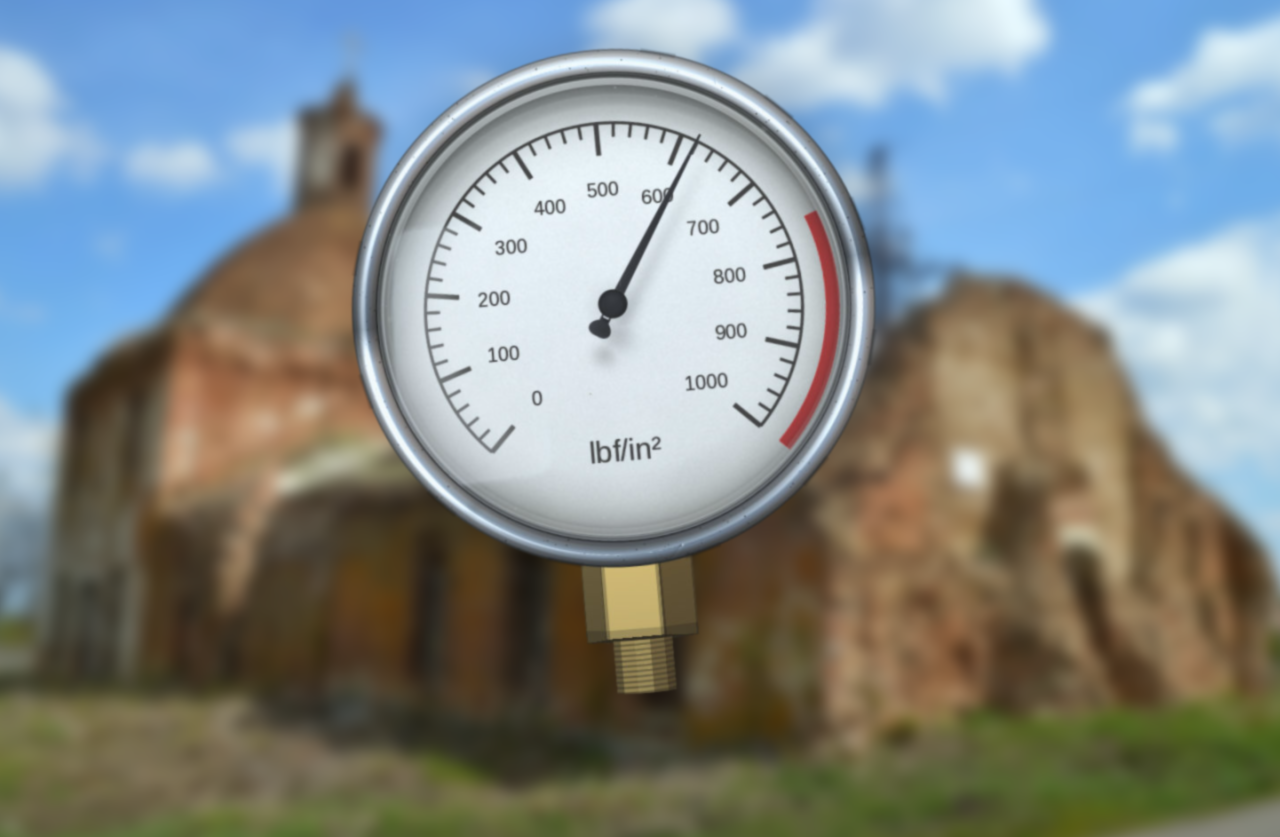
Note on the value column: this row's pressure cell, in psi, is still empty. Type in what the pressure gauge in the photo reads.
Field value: 620 psi
